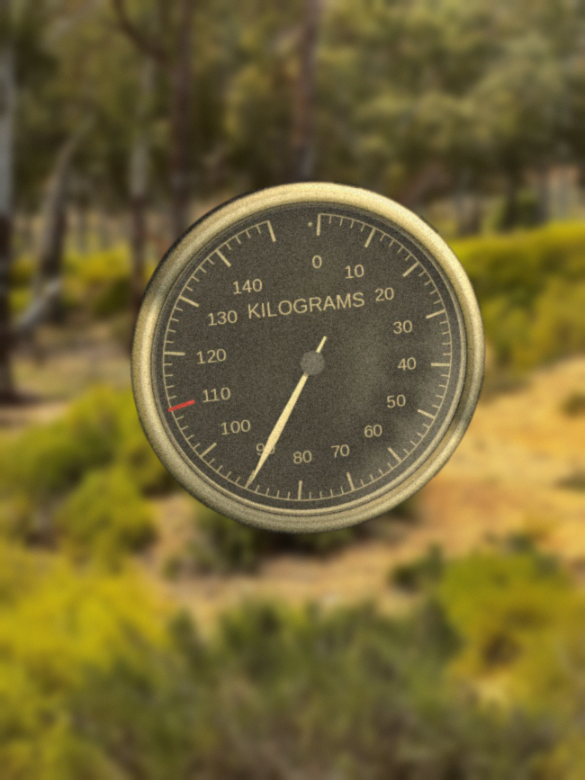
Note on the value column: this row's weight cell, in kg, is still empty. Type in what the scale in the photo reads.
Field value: 90 kg
